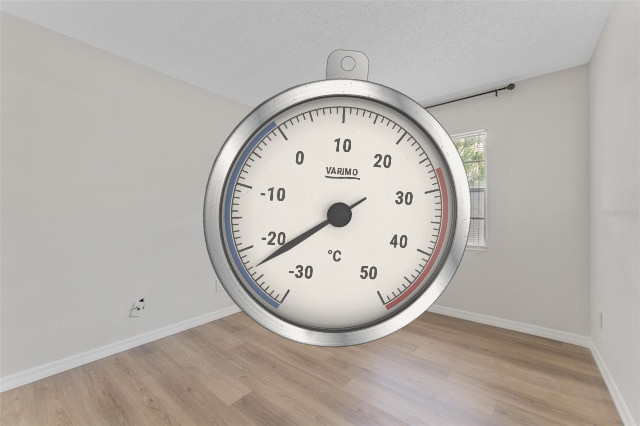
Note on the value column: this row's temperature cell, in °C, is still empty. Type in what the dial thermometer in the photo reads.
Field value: -23 °C
